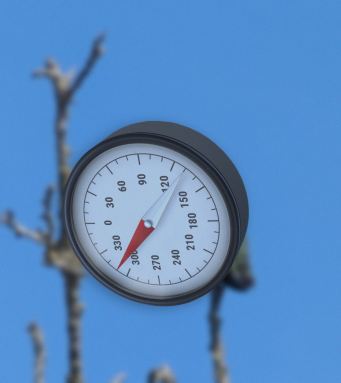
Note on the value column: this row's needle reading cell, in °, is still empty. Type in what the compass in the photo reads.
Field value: 310 °
